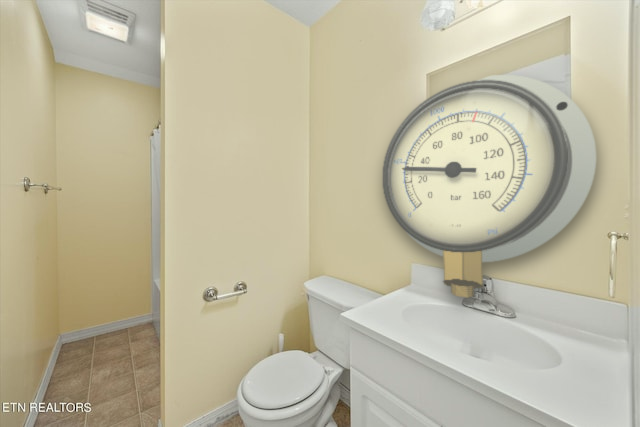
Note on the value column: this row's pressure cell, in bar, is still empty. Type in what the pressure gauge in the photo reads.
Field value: 30 bar
